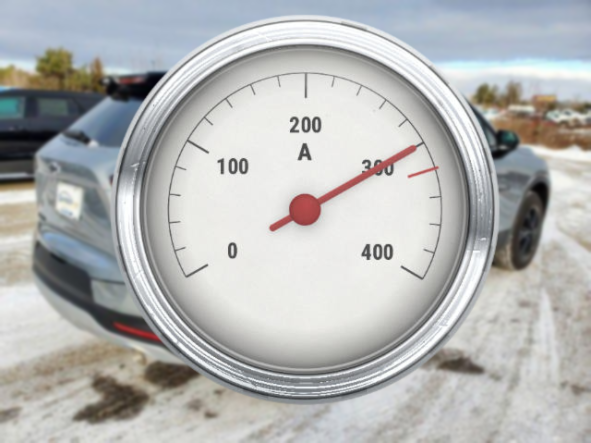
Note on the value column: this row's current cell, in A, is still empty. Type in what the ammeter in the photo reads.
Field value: 300 A
